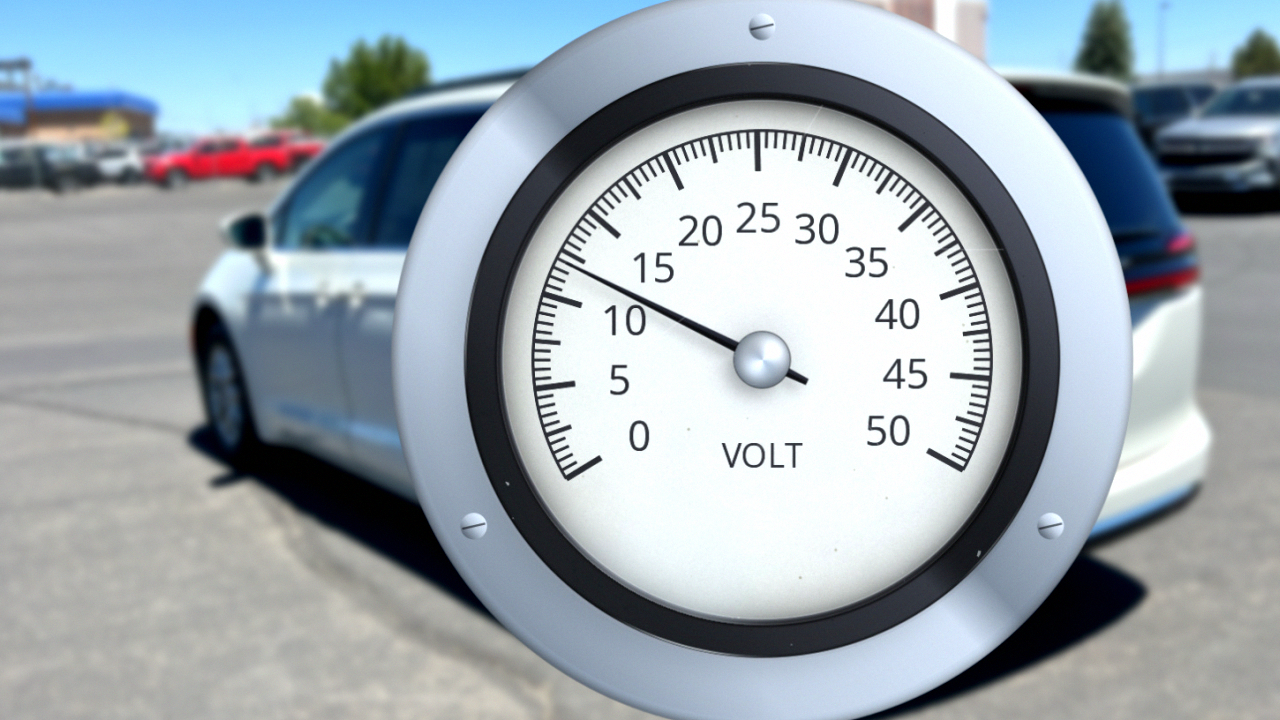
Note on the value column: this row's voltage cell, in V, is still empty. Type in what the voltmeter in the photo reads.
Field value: 12 V
